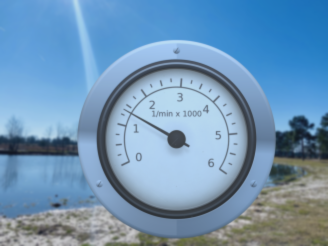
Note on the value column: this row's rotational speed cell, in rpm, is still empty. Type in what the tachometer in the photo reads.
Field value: 1375 rpm
